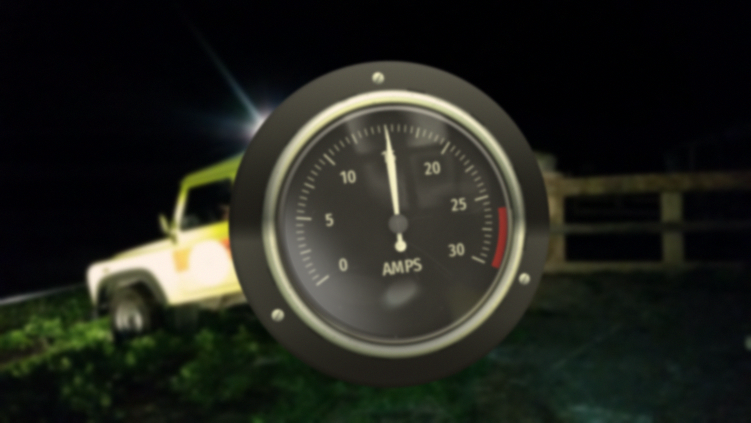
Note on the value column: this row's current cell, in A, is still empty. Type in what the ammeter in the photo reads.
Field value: 15 A
